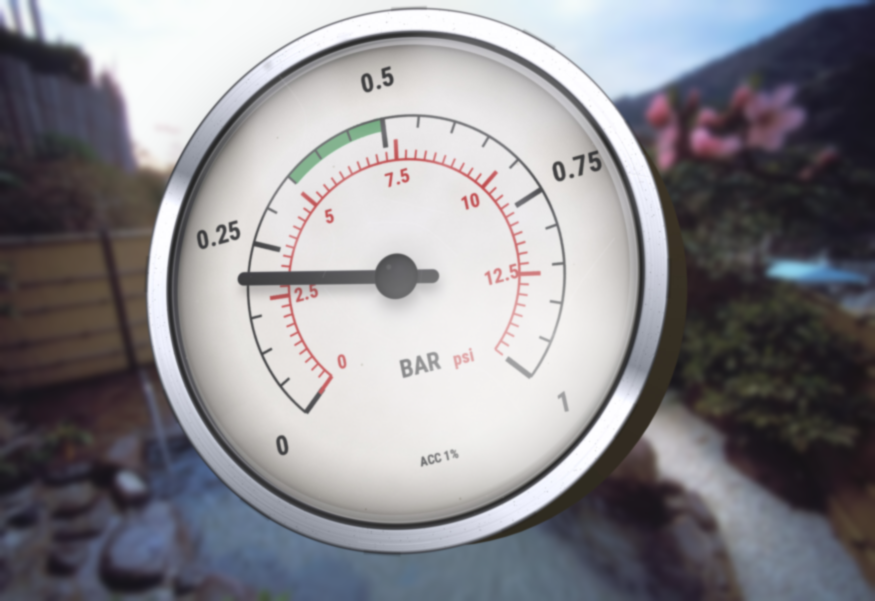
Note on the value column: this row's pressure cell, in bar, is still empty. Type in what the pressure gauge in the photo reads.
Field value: 0.2 bar
